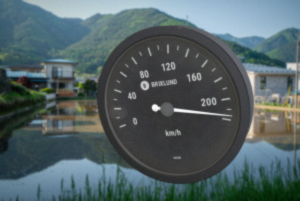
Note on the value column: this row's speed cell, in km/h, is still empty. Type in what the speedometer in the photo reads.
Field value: 215 km/h
